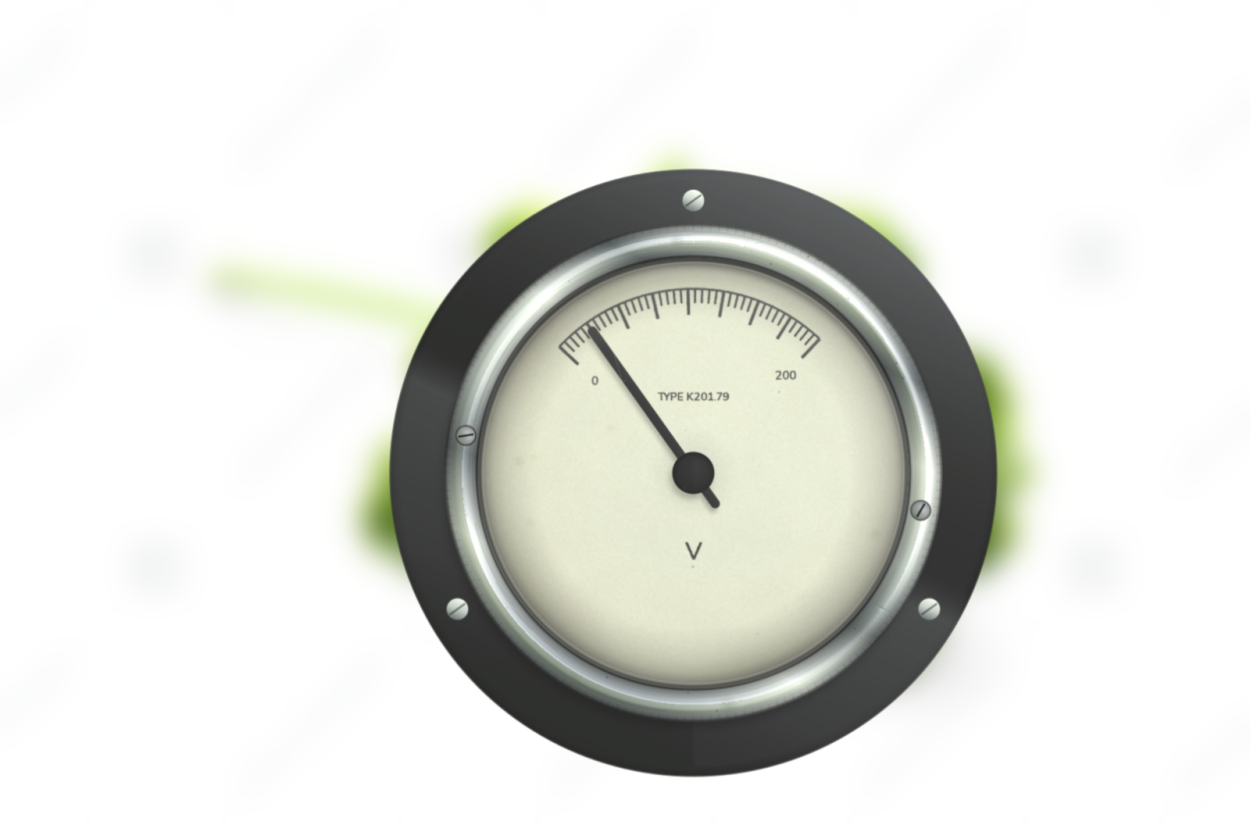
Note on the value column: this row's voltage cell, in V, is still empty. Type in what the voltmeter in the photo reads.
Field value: 25 V
